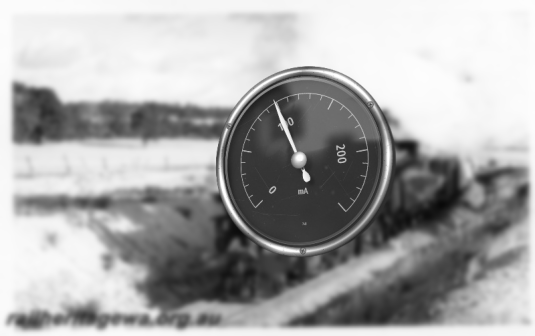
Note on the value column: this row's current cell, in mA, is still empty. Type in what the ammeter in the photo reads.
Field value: 100 mA
